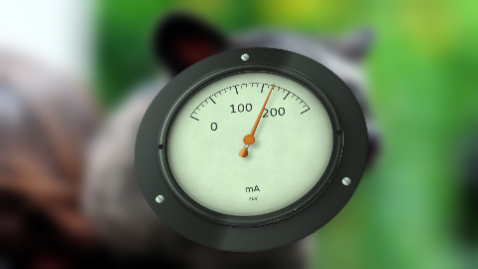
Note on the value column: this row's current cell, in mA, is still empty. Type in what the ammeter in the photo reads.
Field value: 170 mA
